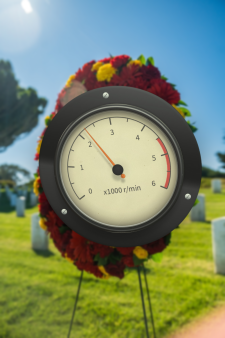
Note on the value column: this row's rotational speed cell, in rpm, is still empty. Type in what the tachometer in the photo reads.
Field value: 2250 rpm
